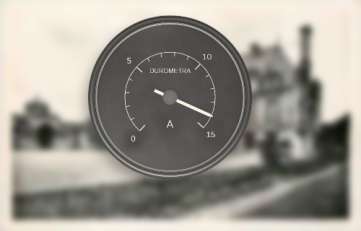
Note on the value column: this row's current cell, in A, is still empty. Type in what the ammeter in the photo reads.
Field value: 14 A
